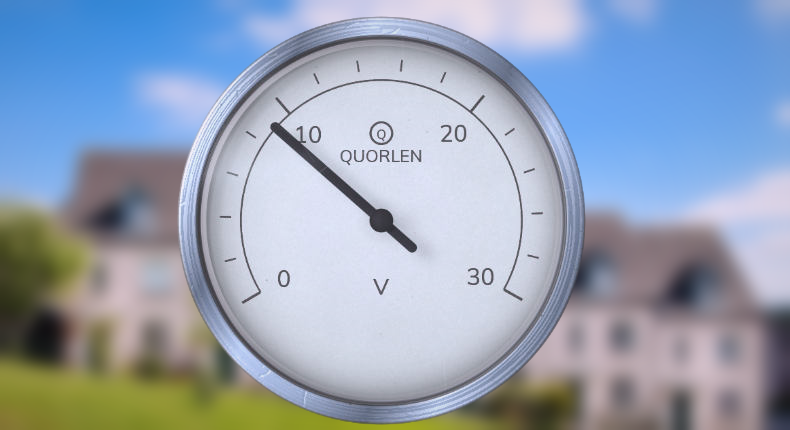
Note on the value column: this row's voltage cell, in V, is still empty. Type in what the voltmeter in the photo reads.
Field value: 9 V
